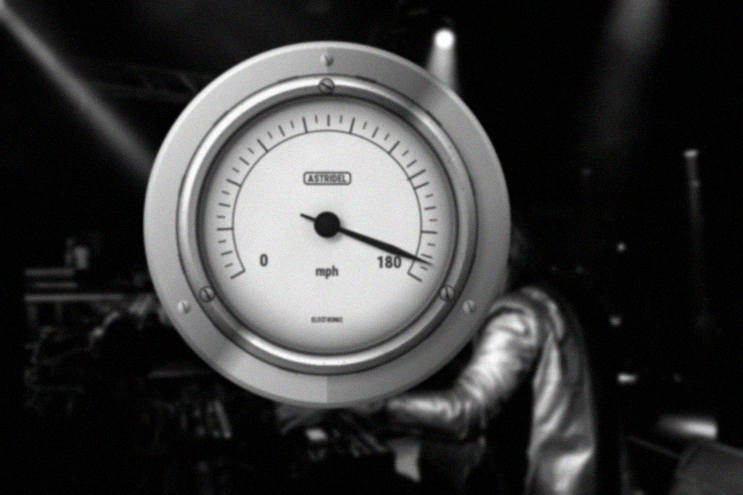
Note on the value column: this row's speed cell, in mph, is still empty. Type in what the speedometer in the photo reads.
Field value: 172.5 mph
